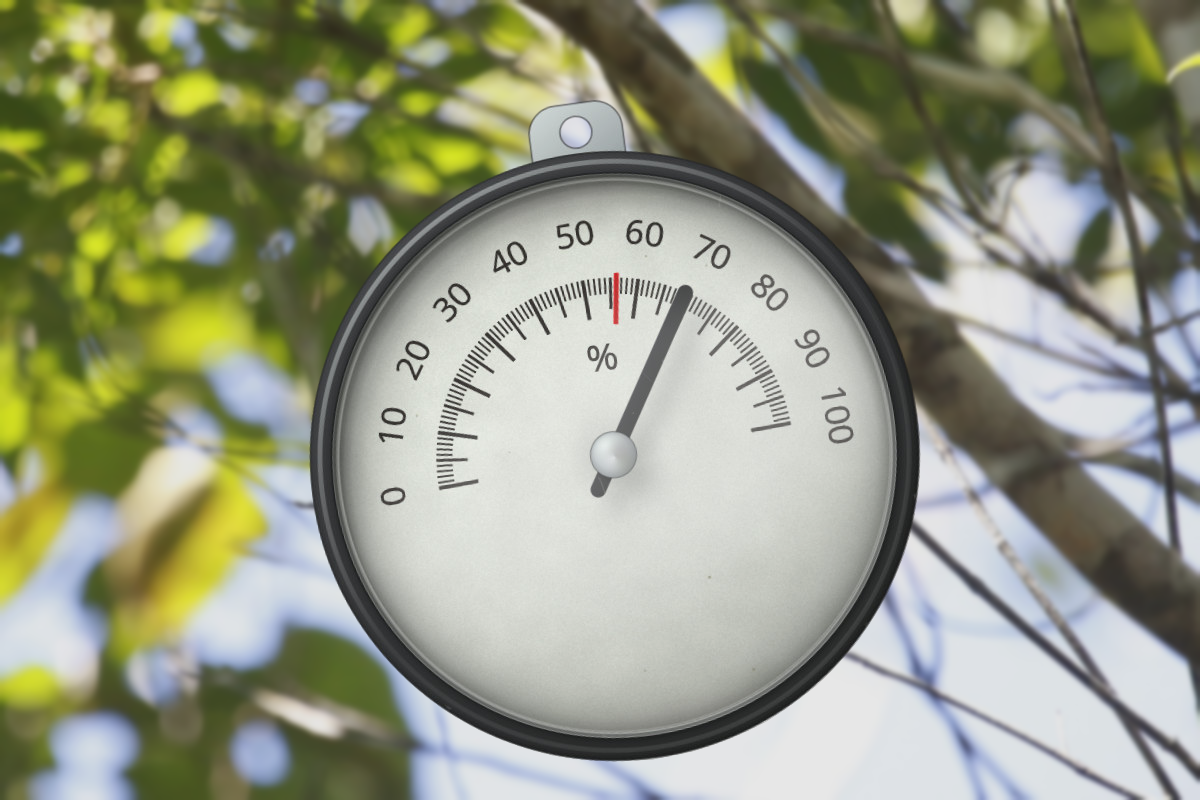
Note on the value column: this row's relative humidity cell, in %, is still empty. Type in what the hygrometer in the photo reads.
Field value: 69 %
